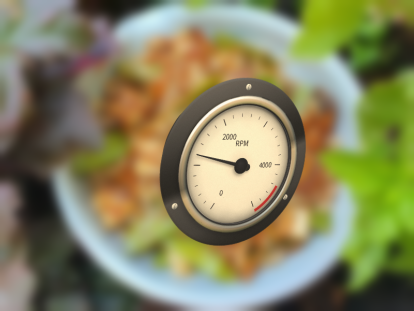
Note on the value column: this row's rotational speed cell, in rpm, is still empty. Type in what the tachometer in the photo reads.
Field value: 1200 rpm
